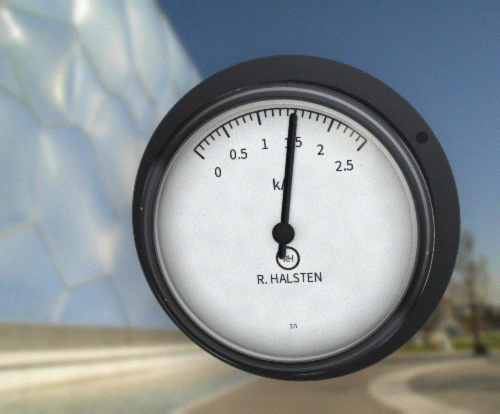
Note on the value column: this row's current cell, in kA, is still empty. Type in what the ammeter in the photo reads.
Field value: 1.5 kA
